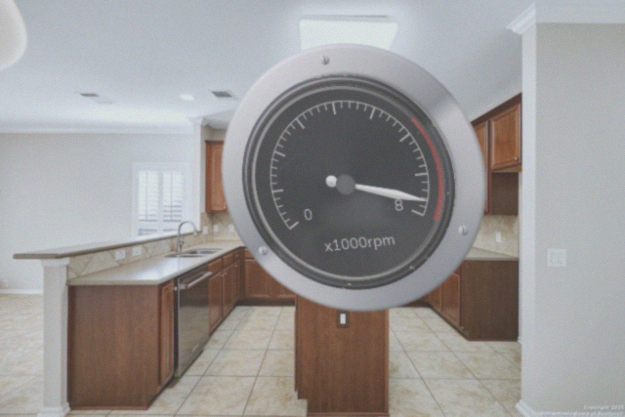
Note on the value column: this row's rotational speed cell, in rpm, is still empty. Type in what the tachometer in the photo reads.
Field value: 7600 rpm
